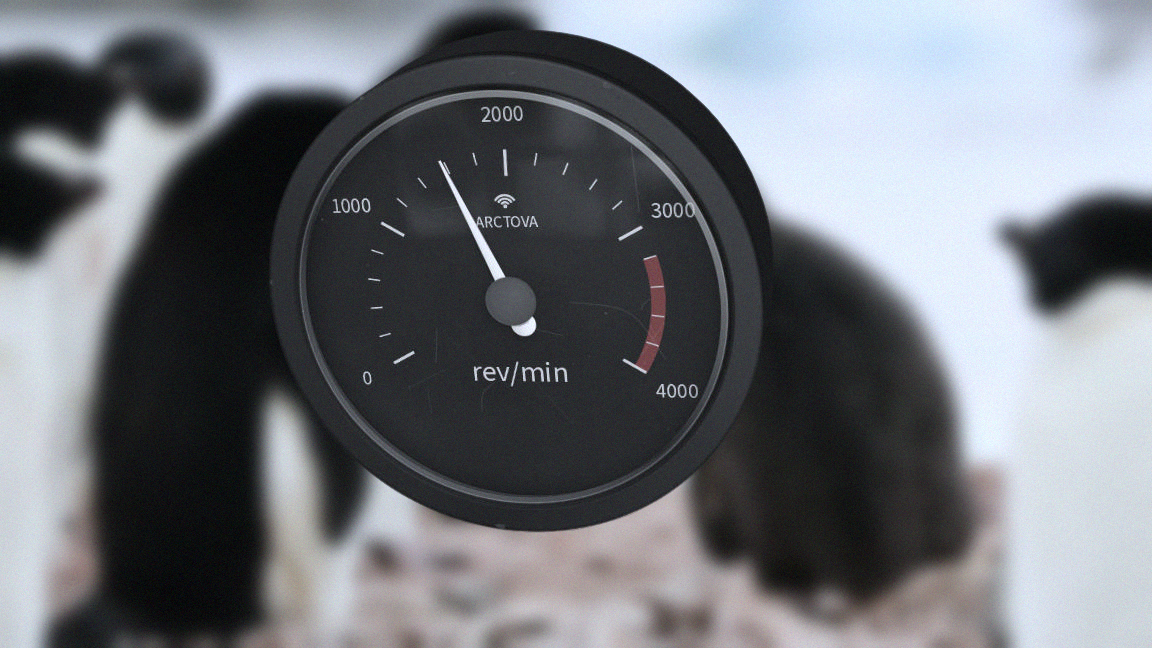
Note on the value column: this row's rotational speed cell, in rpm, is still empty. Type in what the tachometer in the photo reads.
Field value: 1600 rpm
